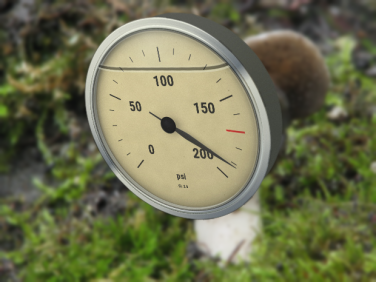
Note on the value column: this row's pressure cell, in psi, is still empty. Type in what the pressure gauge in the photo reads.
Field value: 190 psi
